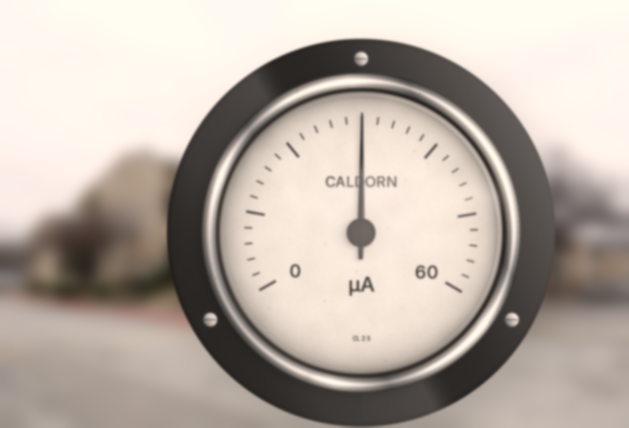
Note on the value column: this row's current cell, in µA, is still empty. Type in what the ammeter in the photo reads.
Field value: 30 µA
